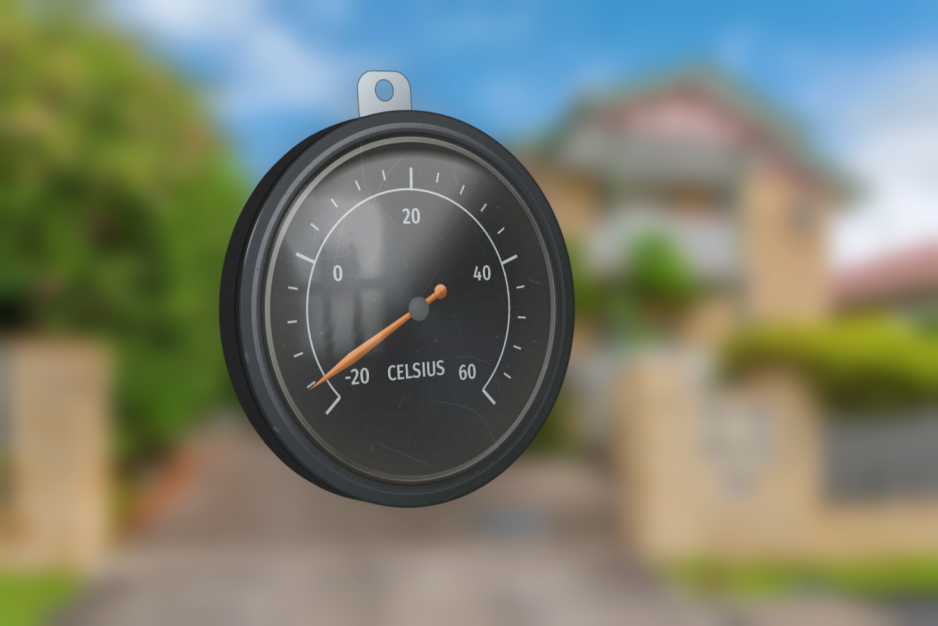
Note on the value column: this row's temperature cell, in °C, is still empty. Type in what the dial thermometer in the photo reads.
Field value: -16 °C
